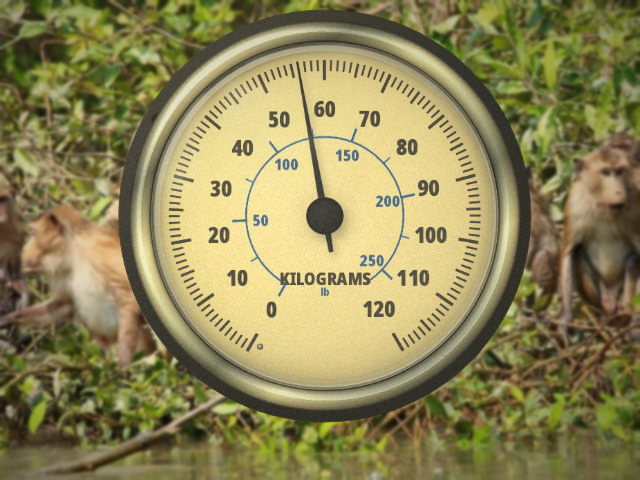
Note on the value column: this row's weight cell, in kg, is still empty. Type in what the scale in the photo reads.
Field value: 56 kg
